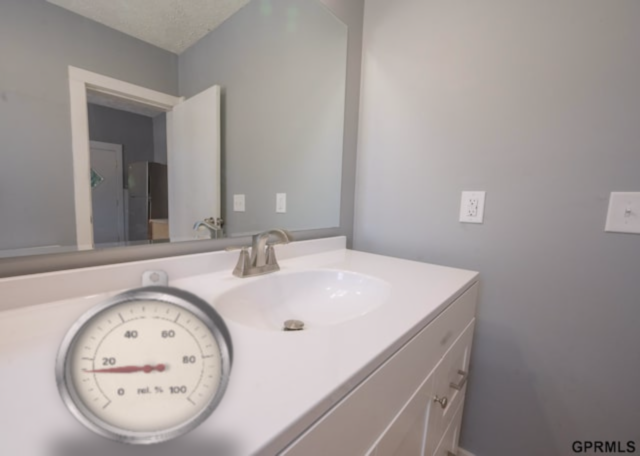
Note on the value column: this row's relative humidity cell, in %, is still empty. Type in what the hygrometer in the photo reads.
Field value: 16 %
